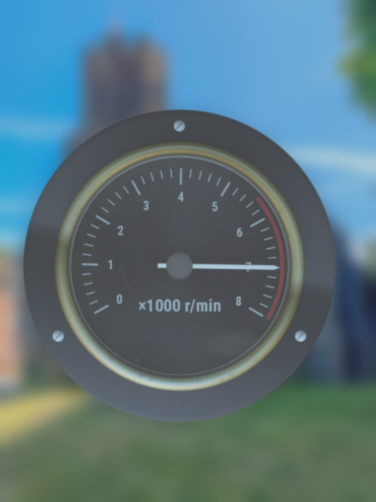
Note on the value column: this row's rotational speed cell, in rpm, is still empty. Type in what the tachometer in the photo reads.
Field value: 7000 rpm
